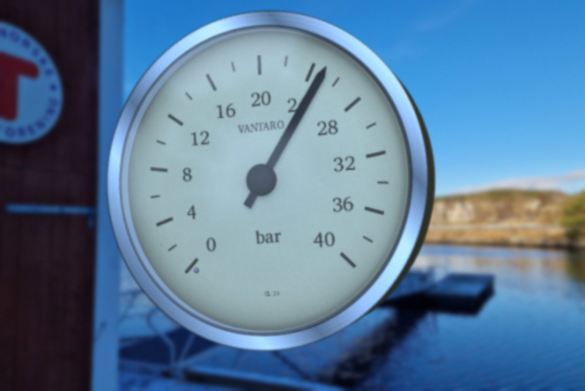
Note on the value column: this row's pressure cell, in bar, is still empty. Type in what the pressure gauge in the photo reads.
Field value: 25 bar
